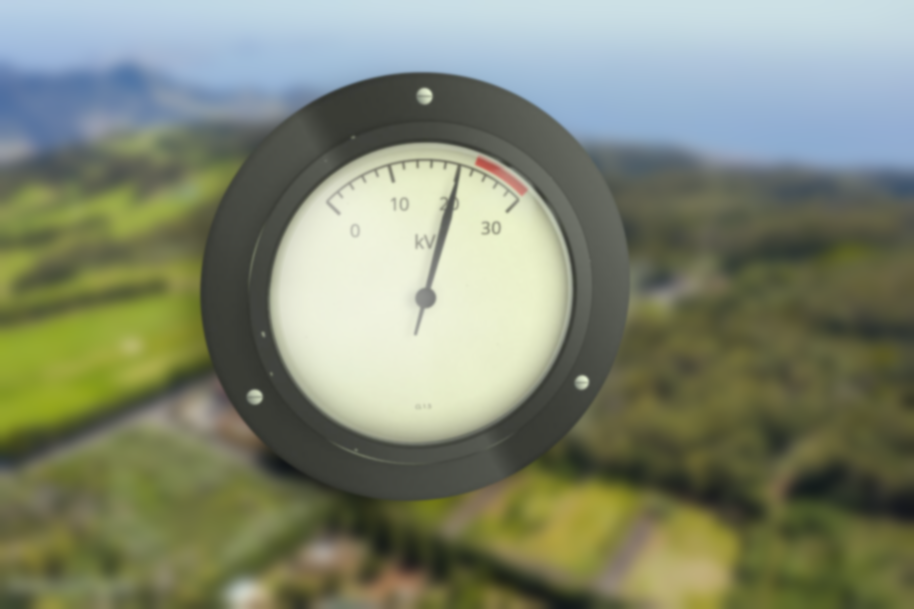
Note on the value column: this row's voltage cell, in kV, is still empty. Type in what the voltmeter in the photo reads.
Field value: 20 kV
